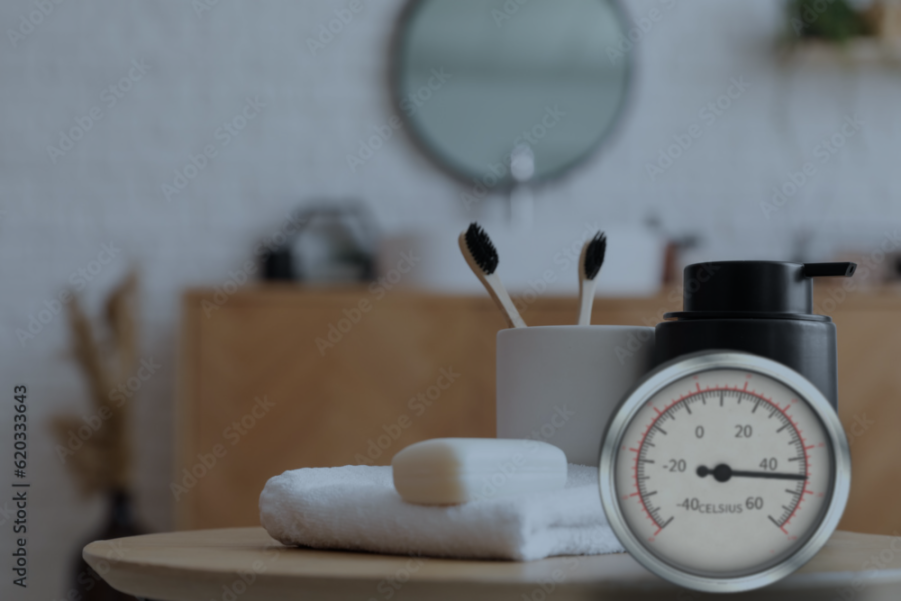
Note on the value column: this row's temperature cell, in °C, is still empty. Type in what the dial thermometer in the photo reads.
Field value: 45 °C
